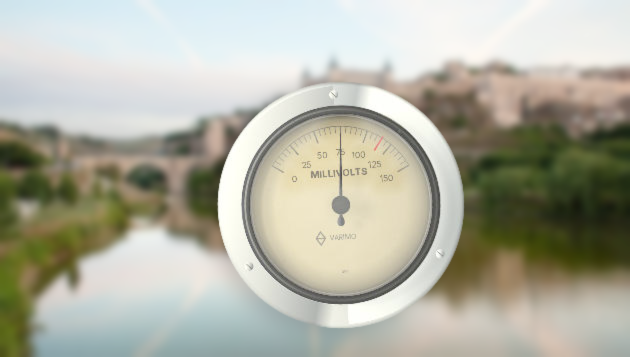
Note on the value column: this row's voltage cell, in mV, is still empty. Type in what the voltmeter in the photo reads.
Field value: 75 mV
